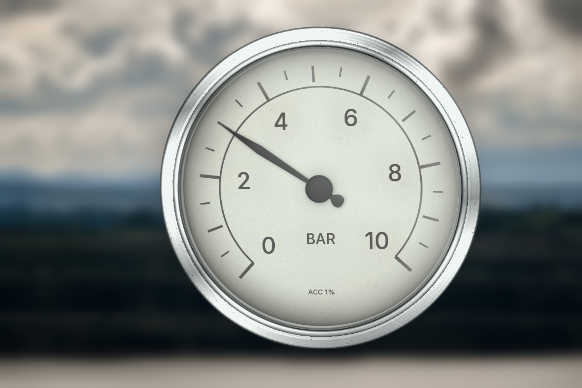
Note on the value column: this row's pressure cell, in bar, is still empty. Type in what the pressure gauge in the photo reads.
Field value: 3 bar
